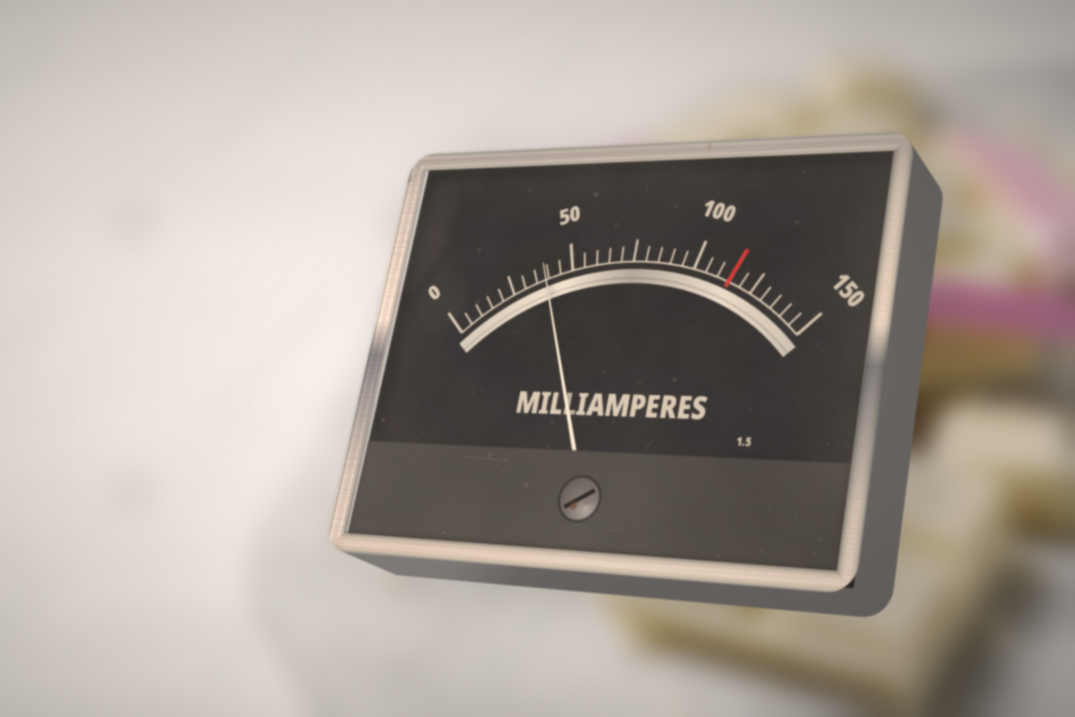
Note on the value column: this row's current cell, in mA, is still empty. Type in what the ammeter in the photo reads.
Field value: 40 mA
